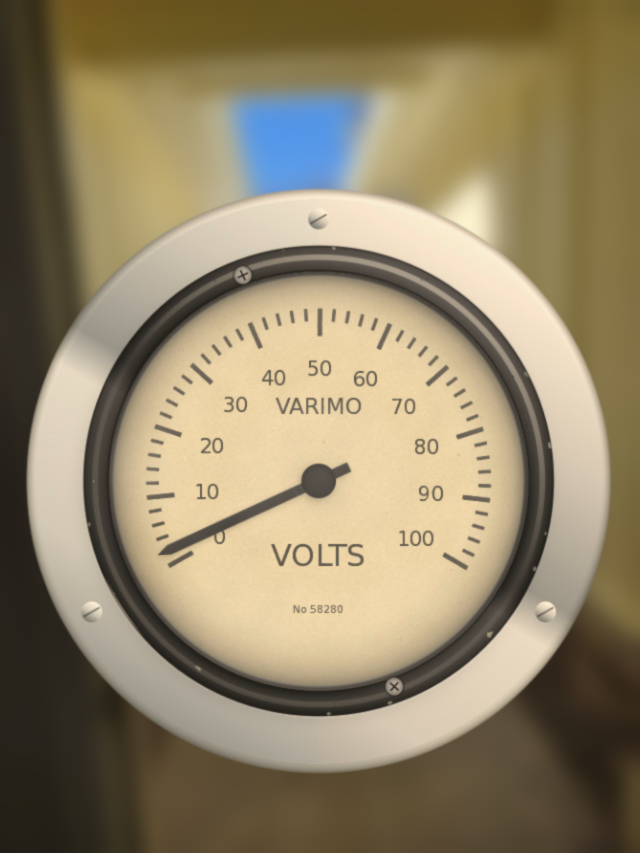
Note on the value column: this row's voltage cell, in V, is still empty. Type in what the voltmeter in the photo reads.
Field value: 2 V
